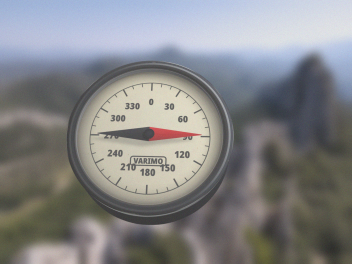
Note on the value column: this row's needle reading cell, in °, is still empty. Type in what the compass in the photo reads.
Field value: 90 °
